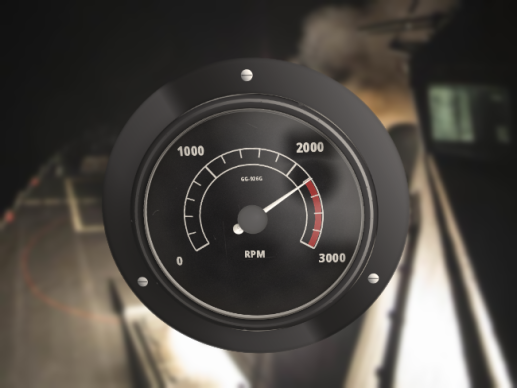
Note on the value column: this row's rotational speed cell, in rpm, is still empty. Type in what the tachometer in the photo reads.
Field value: 2200 rpm
